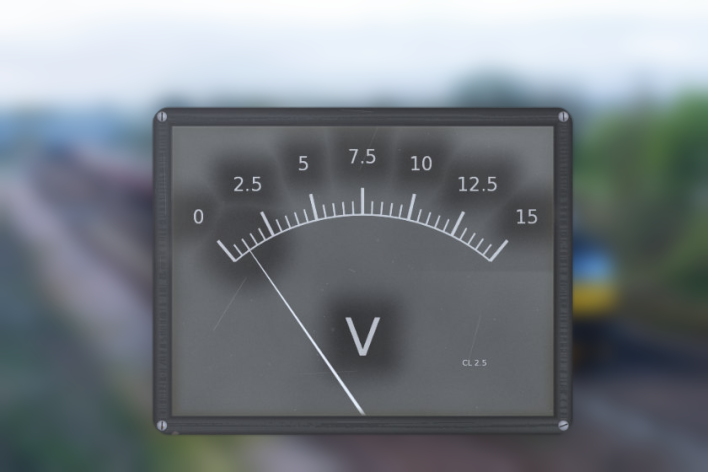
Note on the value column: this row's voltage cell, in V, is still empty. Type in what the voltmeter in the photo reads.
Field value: 1 V
